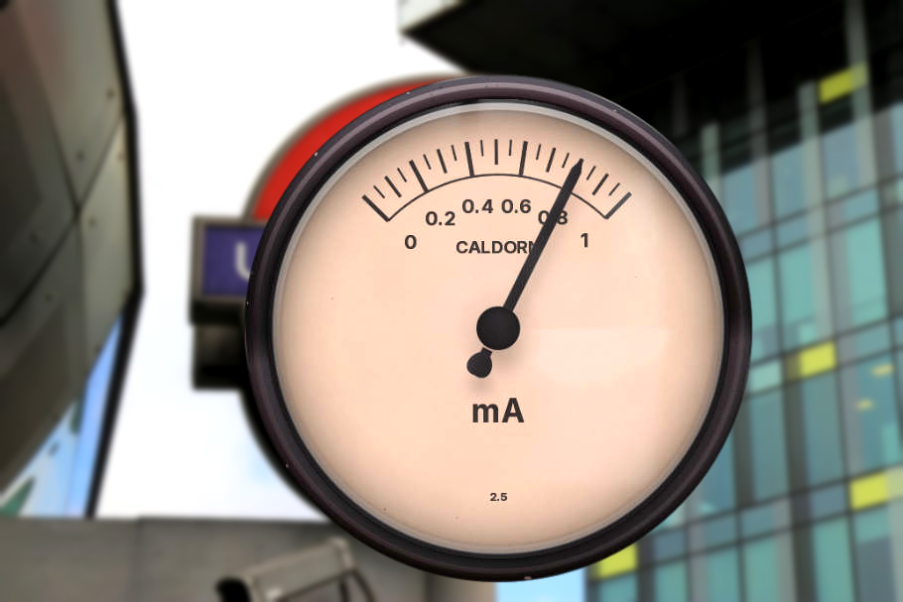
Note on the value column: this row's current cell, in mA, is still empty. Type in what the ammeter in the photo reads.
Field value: 0.8 mA
